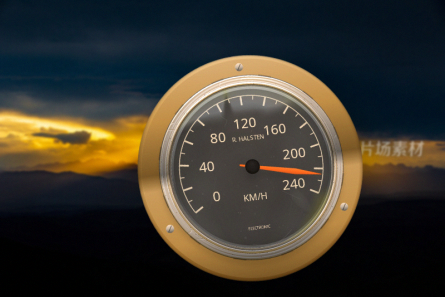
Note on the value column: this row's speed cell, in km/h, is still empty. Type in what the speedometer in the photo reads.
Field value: 225 km/h
